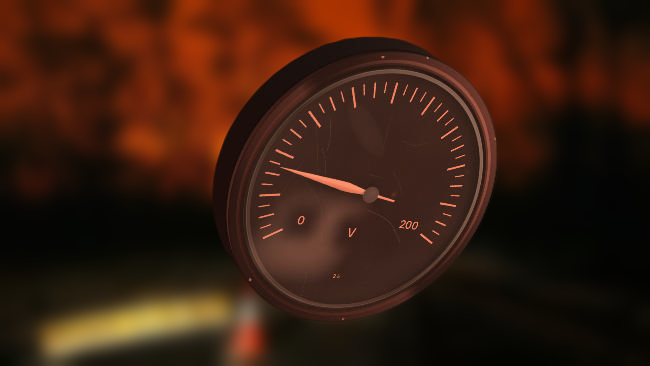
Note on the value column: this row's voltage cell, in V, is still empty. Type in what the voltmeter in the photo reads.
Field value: 35 V
